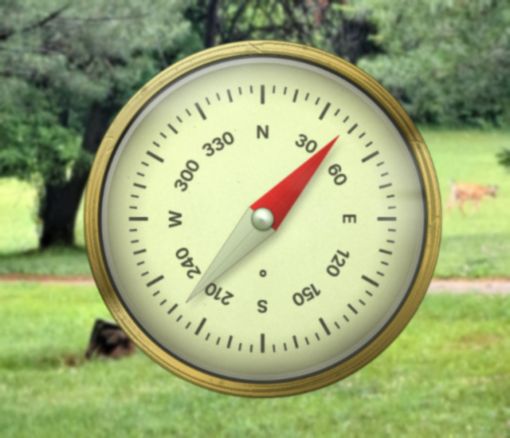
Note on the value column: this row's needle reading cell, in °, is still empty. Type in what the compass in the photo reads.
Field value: 42.5 °
